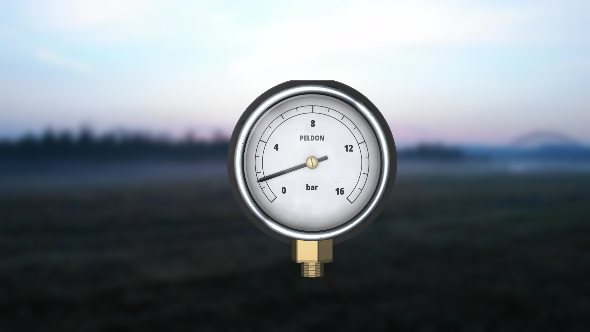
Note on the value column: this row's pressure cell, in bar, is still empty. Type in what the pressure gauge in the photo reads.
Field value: 1.5 bar
